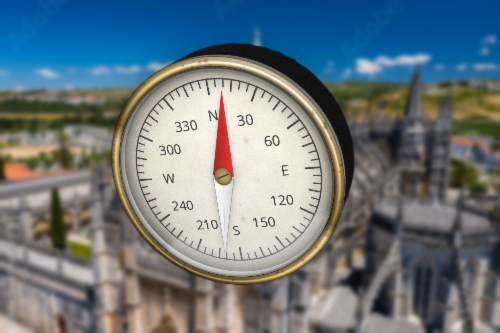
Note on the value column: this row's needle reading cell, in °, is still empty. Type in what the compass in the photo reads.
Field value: 10 °
